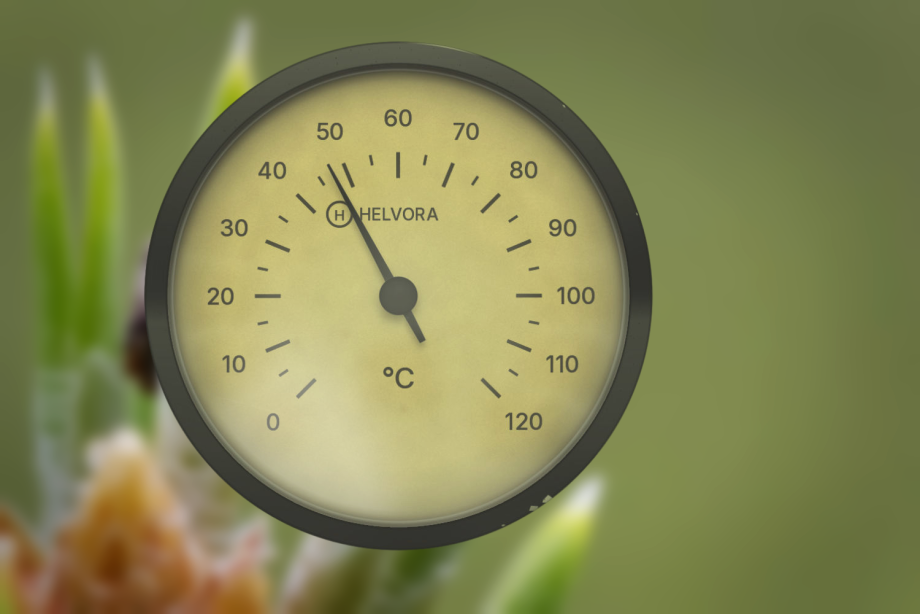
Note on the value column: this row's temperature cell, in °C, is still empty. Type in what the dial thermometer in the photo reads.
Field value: 47.5 °C
